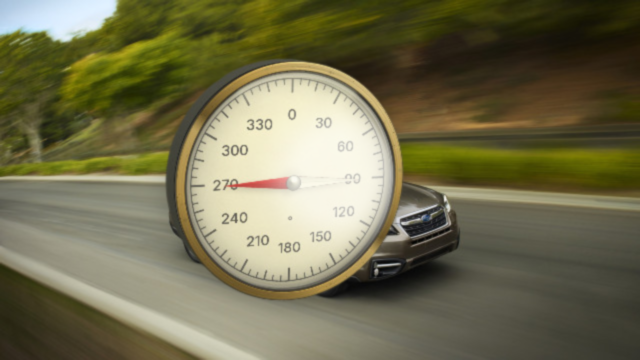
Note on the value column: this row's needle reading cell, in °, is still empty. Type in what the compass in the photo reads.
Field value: 270 °
